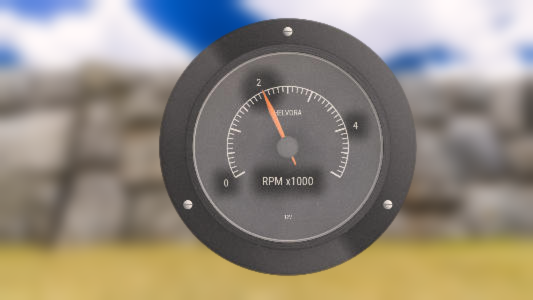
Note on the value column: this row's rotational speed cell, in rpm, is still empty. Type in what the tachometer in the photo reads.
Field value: 2000 rpm
